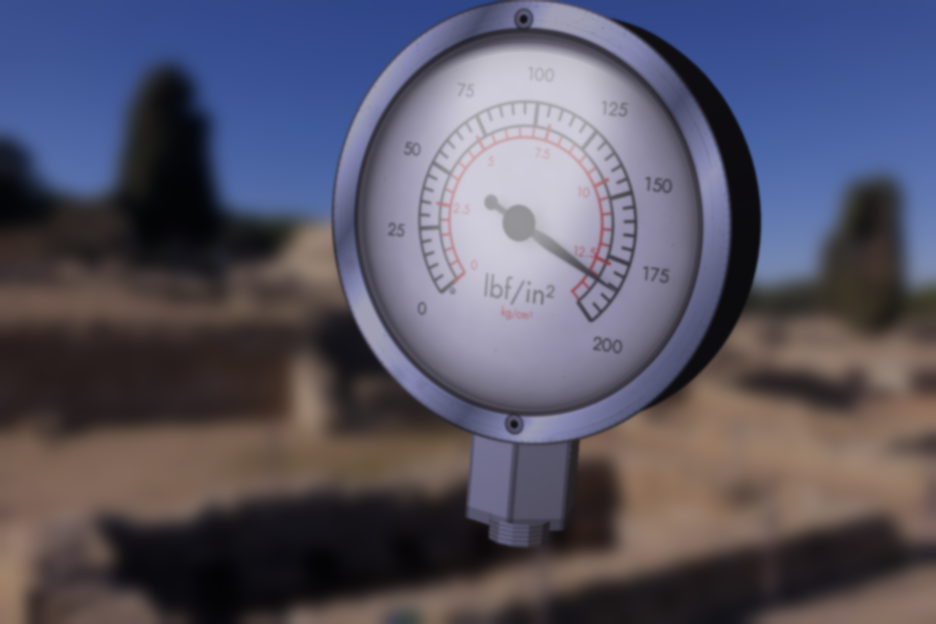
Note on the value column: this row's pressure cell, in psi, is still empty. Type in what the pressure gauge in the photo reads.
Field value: 185 psi
